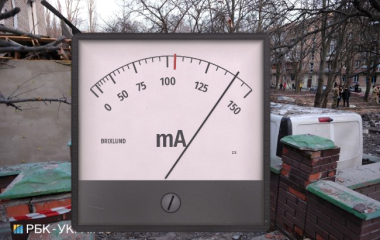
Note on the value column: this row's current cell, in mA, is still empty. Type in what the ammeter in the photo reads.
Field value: 140 mA
